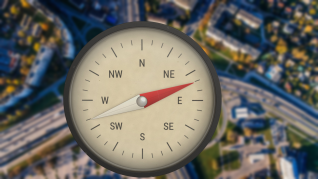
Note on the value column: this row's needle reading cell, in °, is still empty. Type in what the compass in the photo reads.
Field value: 70 °
